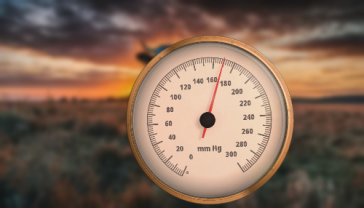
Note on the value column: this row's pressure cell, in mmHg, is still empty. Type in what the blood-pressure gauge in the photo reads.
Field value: 170 mmHg
